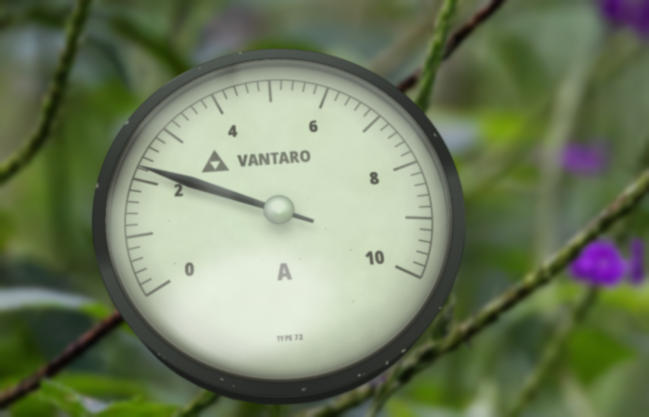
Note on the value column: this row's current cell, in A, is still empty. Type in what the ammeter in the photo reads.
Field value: 2.2 A
